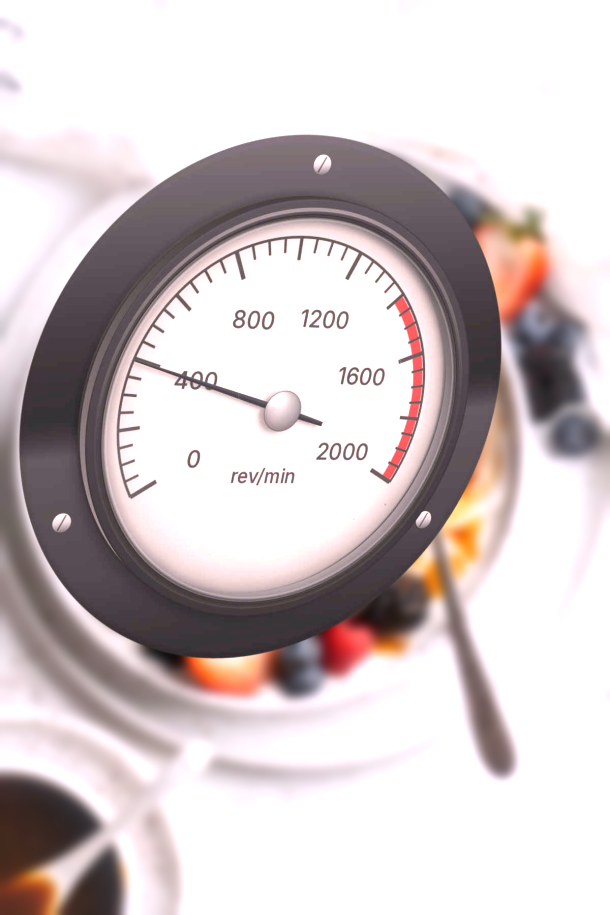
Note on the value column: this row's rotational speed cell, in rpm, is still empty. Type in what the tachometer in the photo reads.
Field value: 400 rpm
